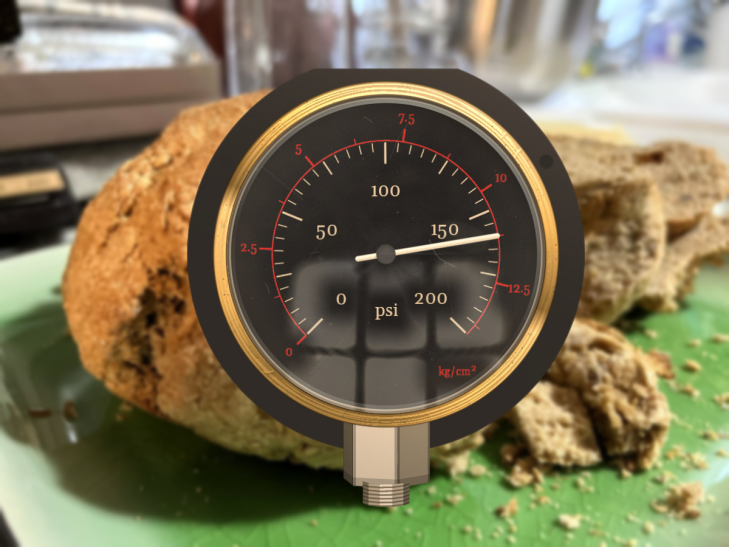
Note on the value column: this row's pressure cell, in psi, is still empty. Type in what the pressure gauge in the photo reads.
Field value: 160 psi
